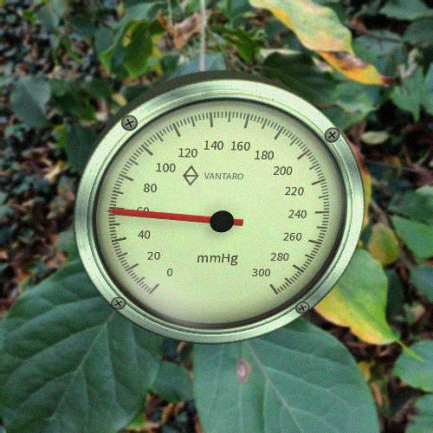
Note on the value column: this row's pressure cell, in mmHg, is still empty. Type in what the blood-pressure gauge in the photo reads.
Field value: 60 mmHg
